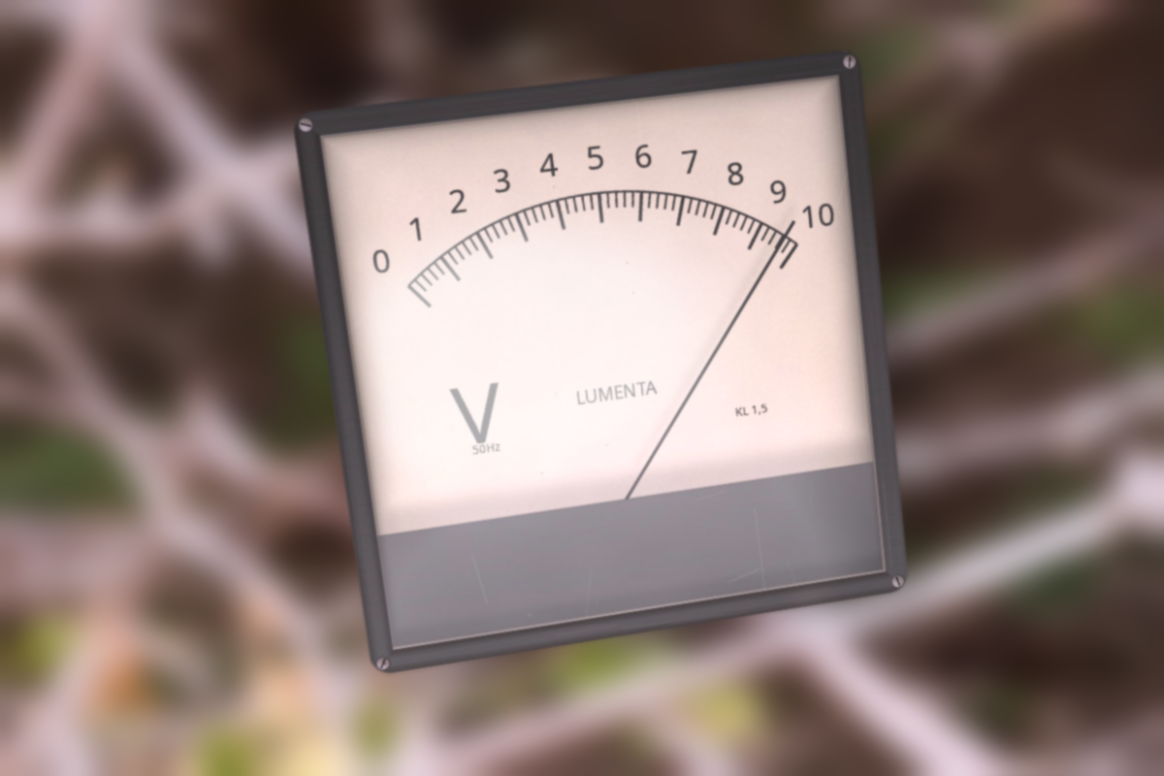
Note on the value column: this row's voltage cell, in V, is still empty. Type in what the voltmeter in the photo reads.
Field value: 9.6 V
